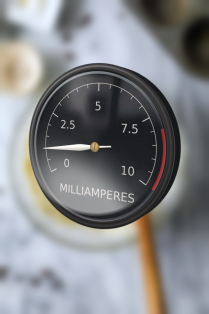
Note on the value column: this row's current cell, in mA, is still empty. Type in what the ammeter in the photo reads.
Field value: 1 mA
